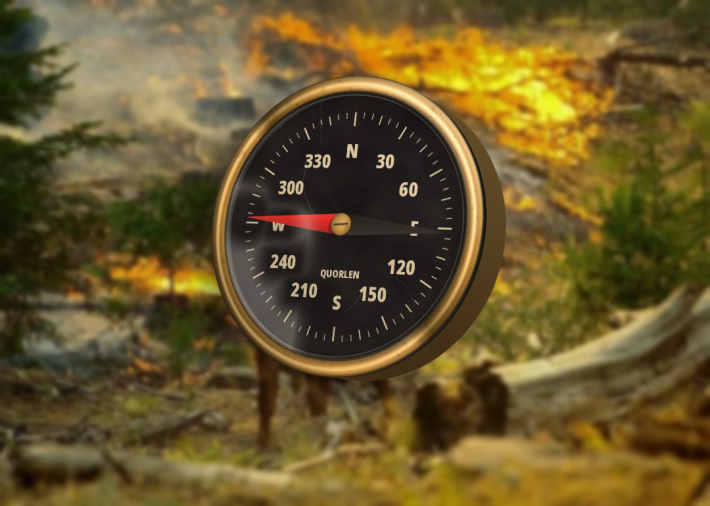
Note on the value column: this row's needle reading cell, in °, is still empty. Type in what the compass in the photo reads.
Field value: 272.5 °
